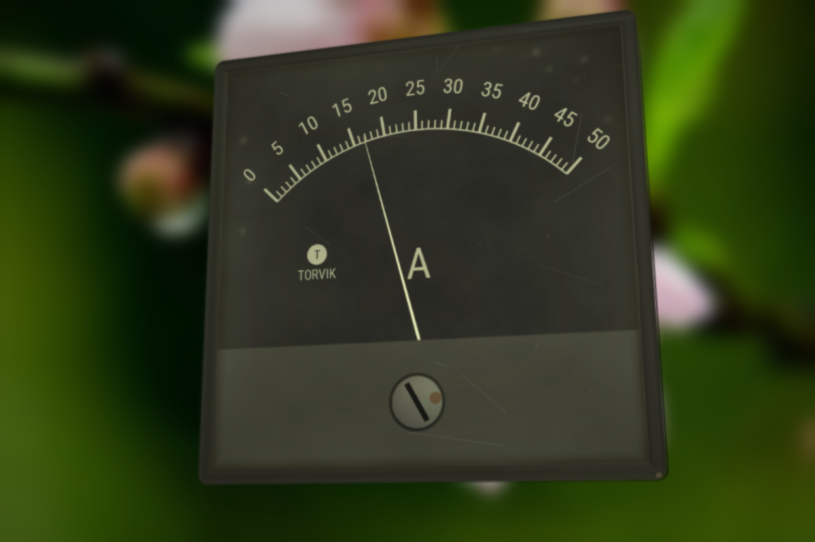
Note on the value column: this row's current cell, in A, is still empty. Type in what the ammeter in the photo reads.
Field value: 17 A
